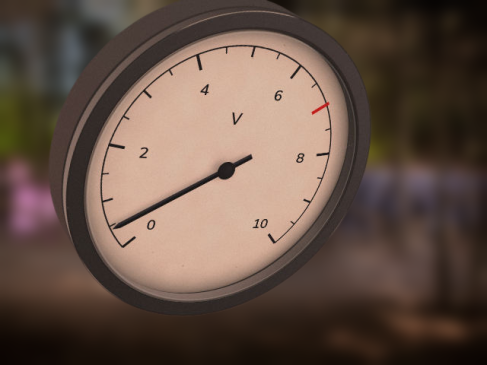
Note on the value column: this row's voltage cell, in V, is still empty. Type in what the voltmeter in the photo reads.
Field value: 0.5 V
